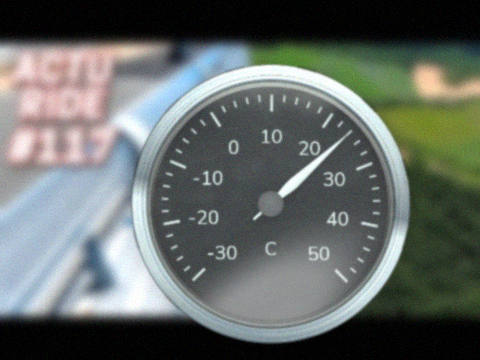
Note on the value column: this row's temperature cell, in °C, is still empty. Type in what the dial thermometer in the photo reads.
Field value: 24 °C
